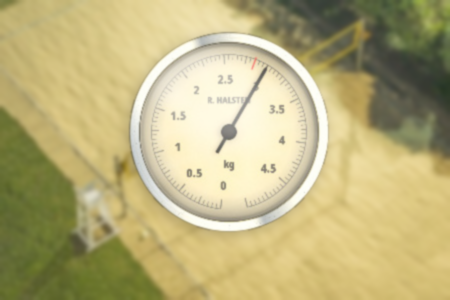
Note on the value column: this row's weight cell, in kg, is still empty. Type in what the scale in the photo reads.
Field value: 3 kg
